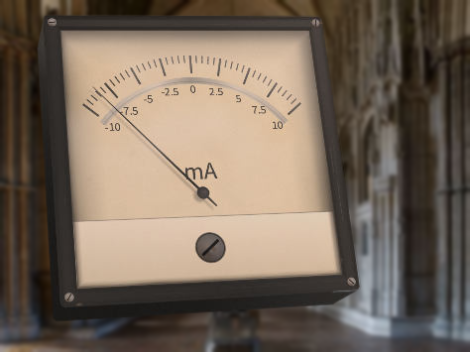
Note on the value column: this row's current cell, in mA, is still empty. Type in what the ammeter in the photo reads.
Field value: -8.5 mA
